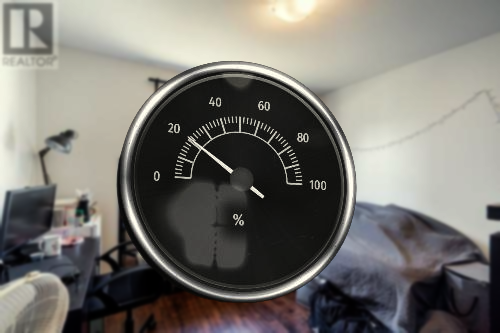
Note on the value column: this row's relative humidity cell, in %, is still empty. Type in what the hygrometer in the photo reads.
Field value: 20 %
